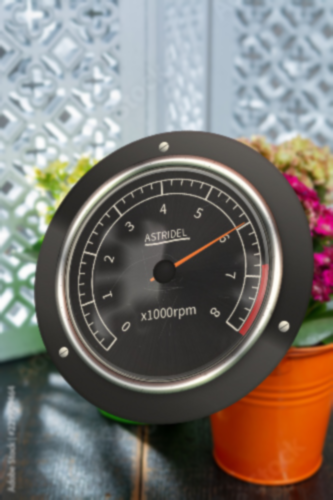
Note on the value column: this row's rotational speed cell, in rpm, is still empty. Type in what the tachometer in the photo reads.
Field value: 6000 rpm
